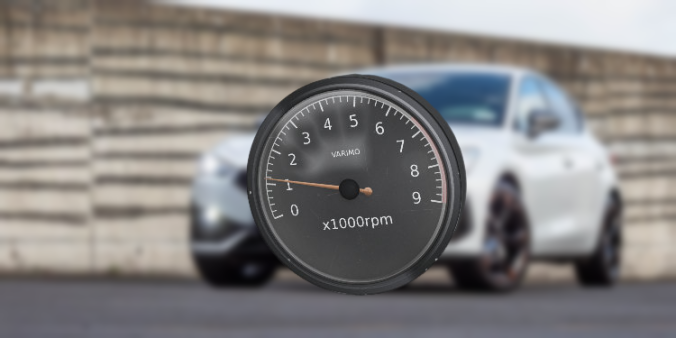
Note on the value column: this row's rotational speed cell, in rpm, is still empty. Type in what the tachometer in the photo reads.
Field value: 1200 rpm
